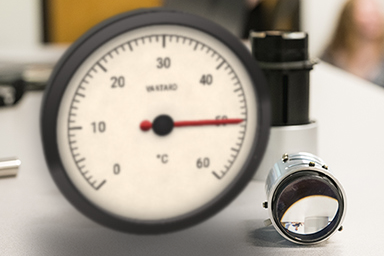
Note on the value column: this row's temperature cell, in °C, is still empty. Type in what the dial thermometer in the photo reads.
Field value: 50 °C
